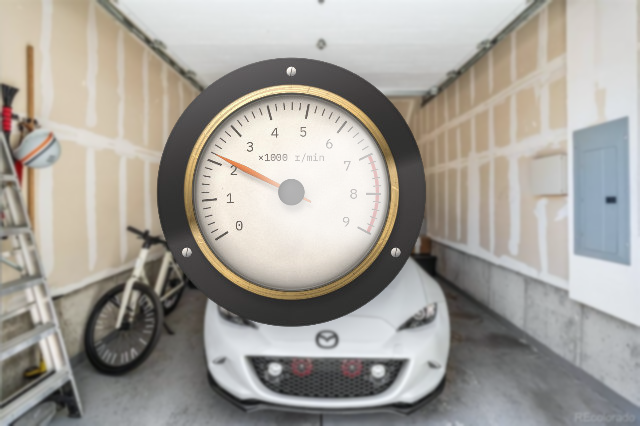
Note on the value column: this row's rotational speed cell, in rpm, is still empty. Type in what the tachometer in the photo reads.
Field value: 2200 rpm
